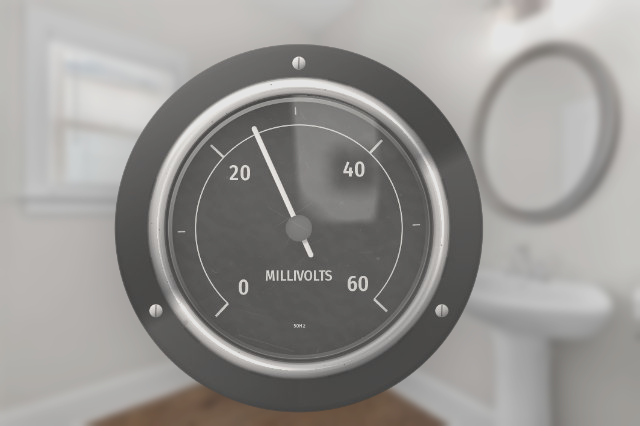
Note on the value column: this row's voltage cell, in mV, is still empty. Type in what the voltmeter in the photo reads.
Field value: 25 mV
